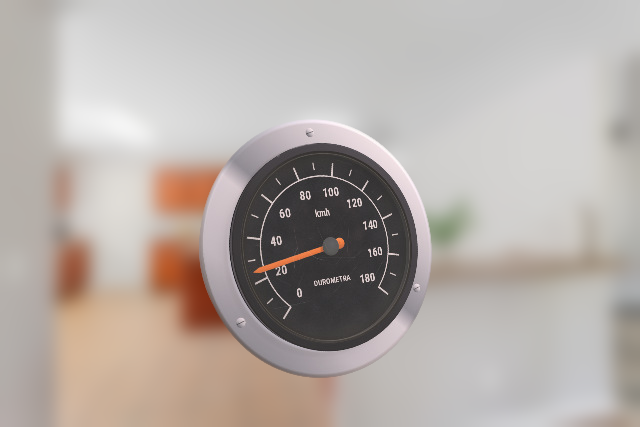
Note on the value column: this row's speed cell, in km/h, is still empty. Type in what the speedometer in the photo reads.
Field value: 25 km/h
